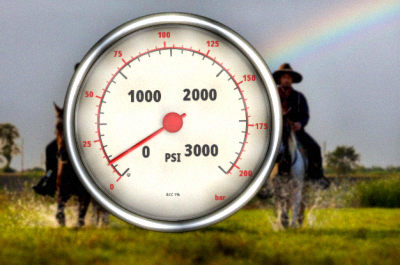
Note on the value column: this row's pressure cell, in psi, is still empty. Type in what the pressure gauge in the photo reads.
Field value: 150 psi
